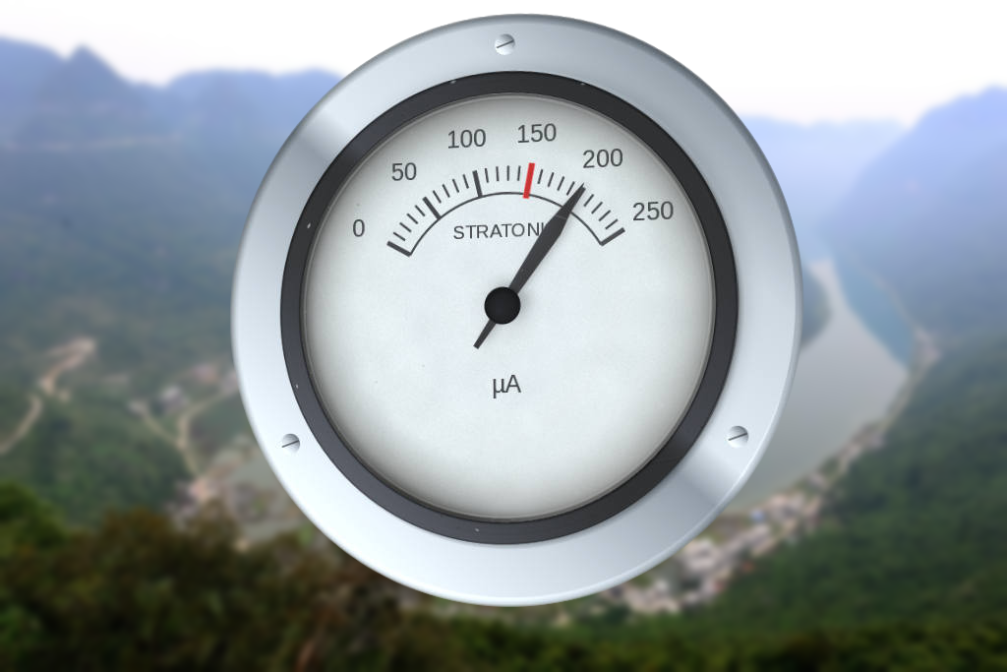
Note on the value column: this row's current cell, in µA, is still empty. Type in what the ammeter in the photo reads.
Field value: 200 µA
